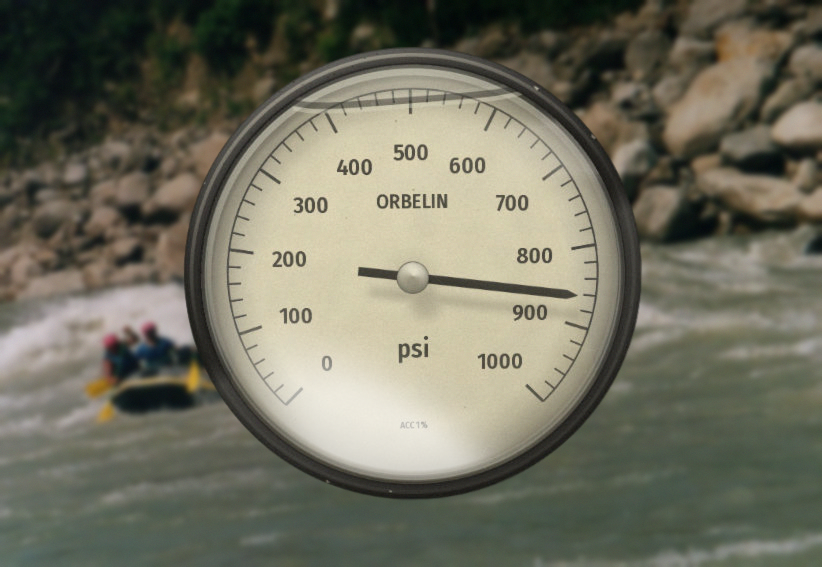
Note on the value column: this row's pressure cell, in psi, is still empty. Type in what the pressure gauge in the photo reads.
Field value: 860 psi
